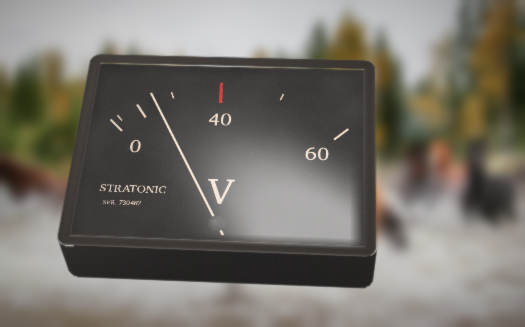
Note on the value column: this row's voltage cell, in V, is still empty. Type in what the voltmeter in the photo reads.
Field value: 25 V
